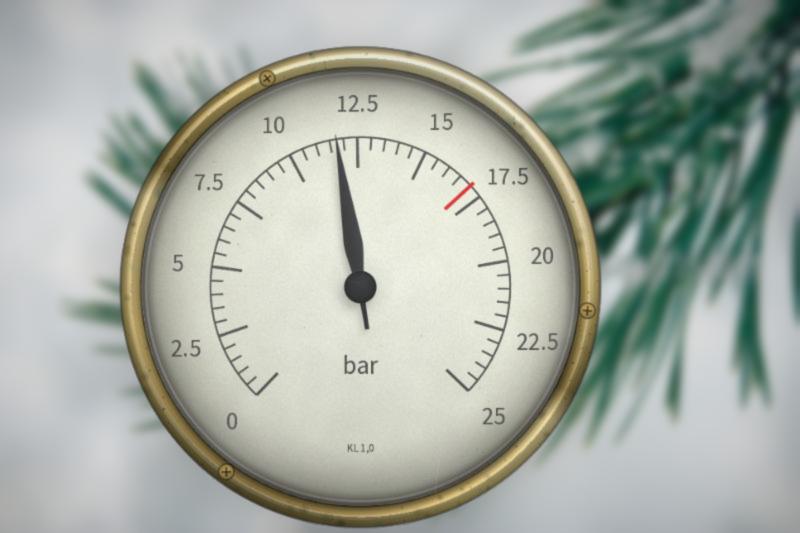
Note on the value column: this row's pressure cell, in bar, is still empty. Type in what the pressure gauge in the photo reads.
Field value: 11.75 bar
